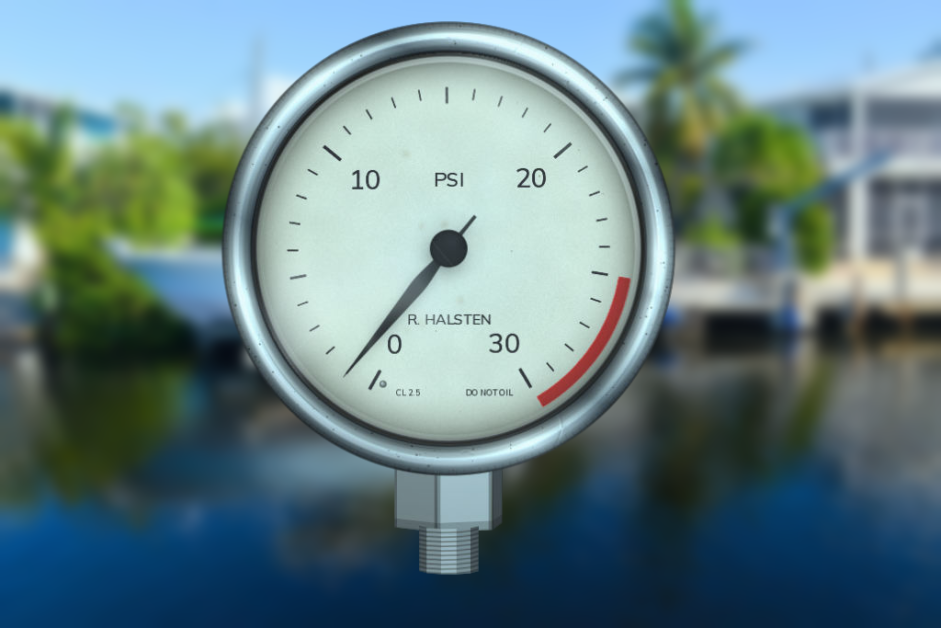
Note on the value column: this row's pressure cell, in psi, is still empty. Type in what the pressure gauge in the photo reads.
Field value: 1 psi
